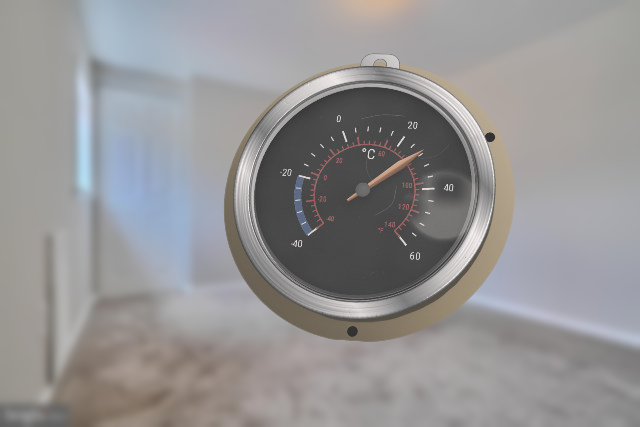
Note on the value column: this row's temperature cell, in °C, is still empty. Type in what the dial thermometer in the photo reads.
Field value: 28 °C
